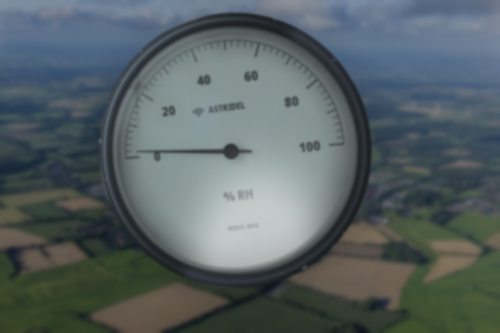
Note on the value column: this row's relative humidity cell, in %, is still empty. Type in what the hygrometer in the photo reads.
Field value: 2 %
